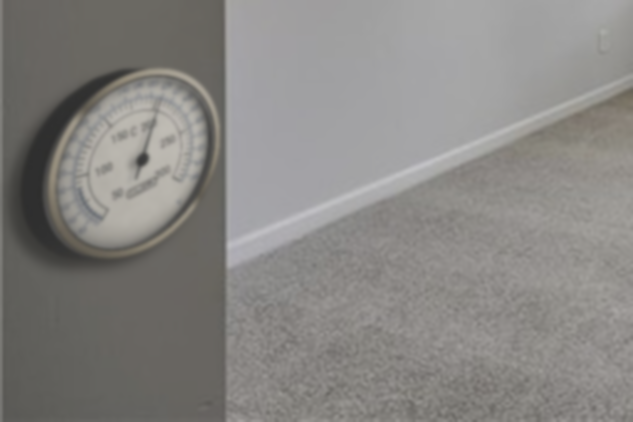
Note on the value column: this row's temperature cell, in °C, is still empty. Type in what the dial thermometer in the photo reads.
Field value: 200 °C
